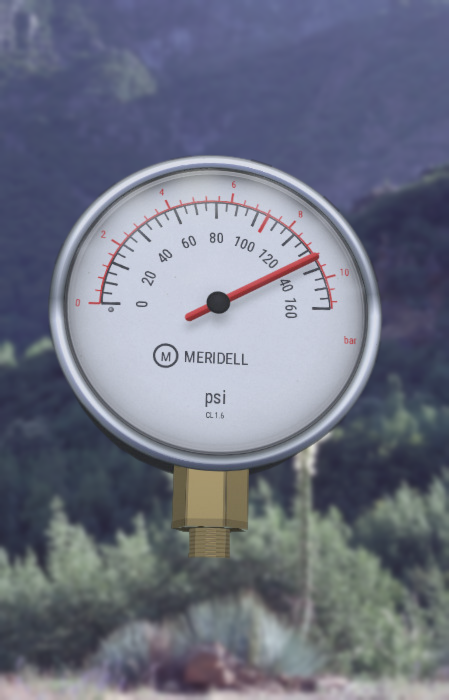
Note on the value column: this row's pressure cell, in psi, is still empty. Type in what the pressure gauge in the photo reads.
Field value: 135 psi
